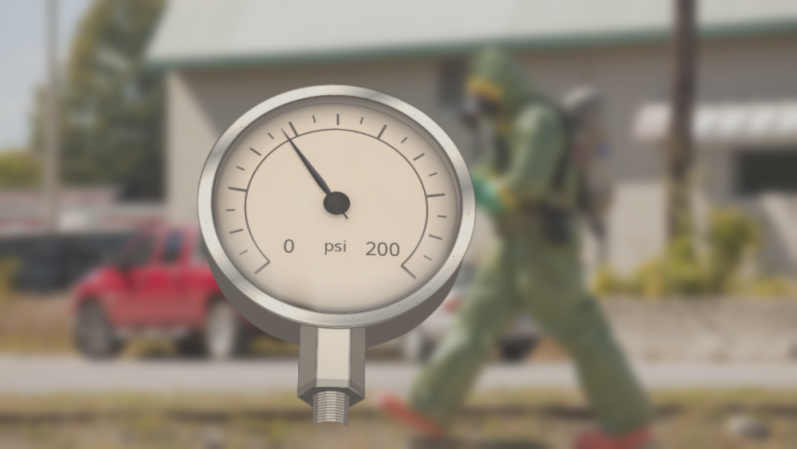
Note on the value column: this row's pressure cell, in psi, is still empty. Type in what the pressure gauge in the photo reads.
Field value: 75 psi
